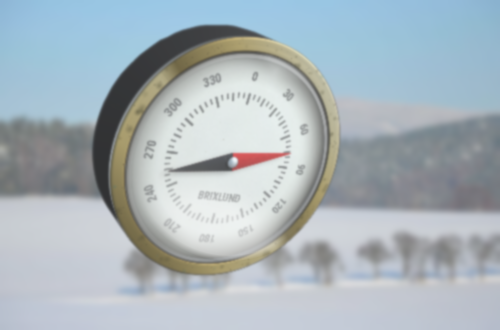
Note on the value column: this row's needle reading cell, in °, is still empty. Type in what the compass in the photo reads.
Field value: 75 °
